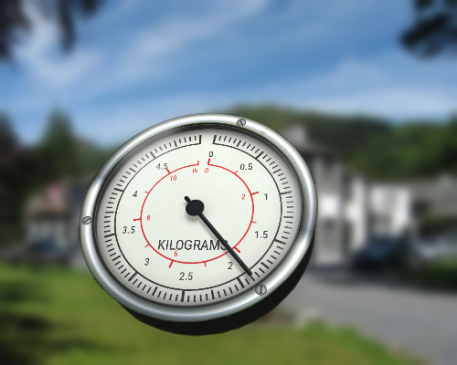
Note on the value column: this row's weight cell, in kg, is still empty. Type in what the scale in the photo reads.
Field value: 1.9 kg
